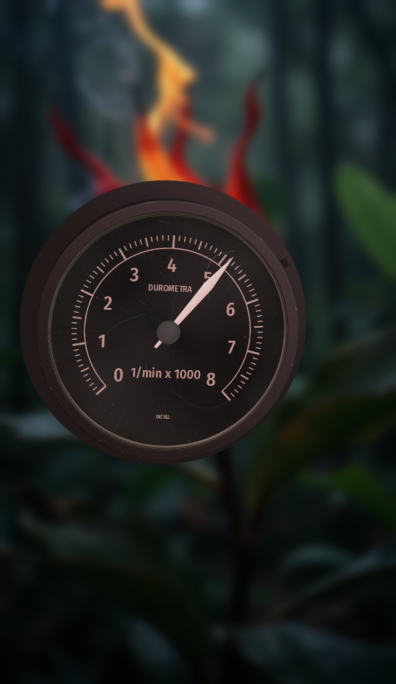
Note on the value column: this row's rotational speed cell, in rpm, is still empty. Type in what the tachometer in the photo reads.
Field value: 5100 rpm
